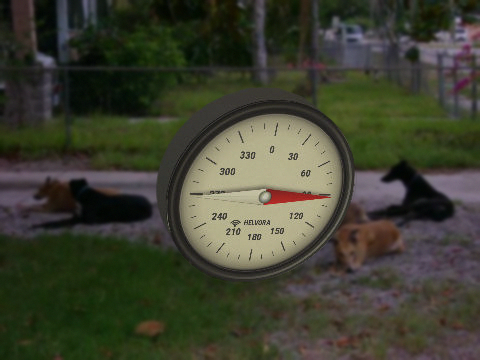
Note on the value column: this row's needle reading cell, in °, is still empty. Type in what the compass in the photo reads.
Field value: 90 °
